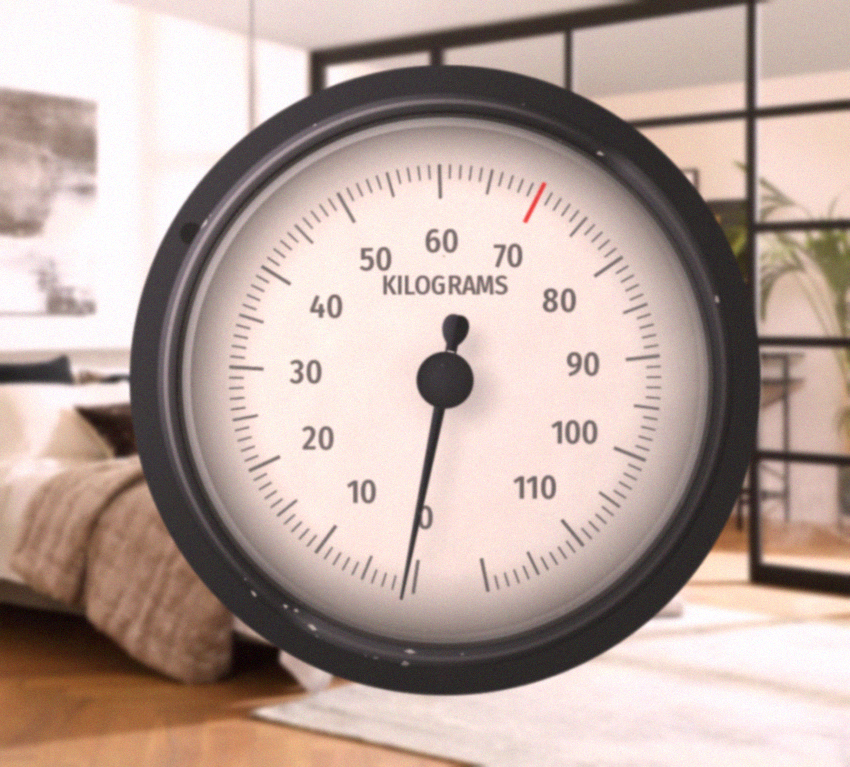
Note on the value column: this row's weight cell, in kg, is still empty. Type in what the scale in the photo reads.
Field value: 1 kg
